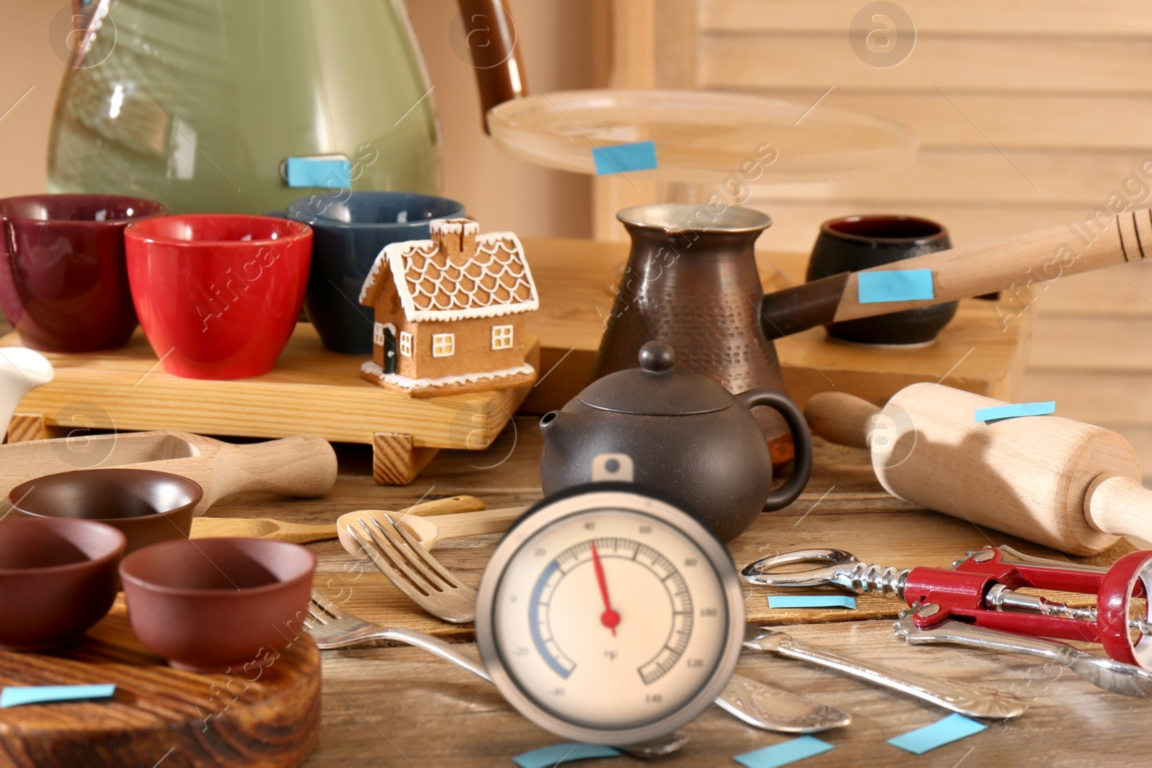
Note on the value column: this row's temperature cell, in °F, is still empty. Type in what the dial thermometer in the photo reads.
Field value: 40 °F
